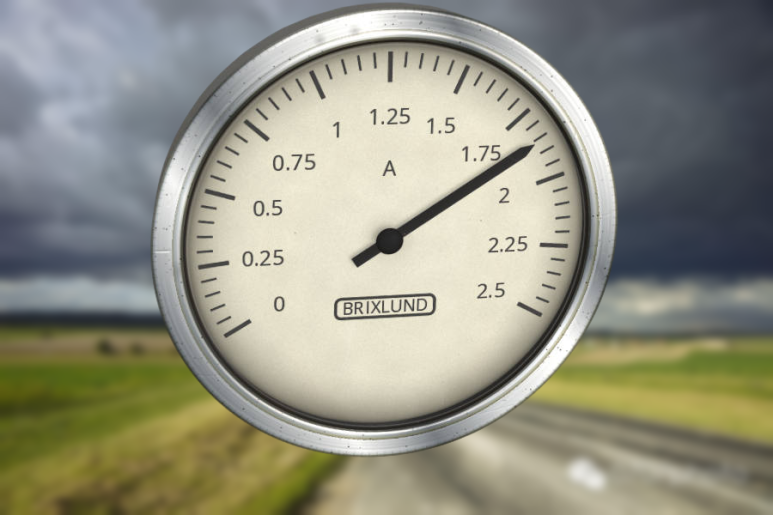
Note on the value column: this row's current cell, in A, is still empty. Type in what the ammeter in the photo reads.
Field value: 1.85 A
